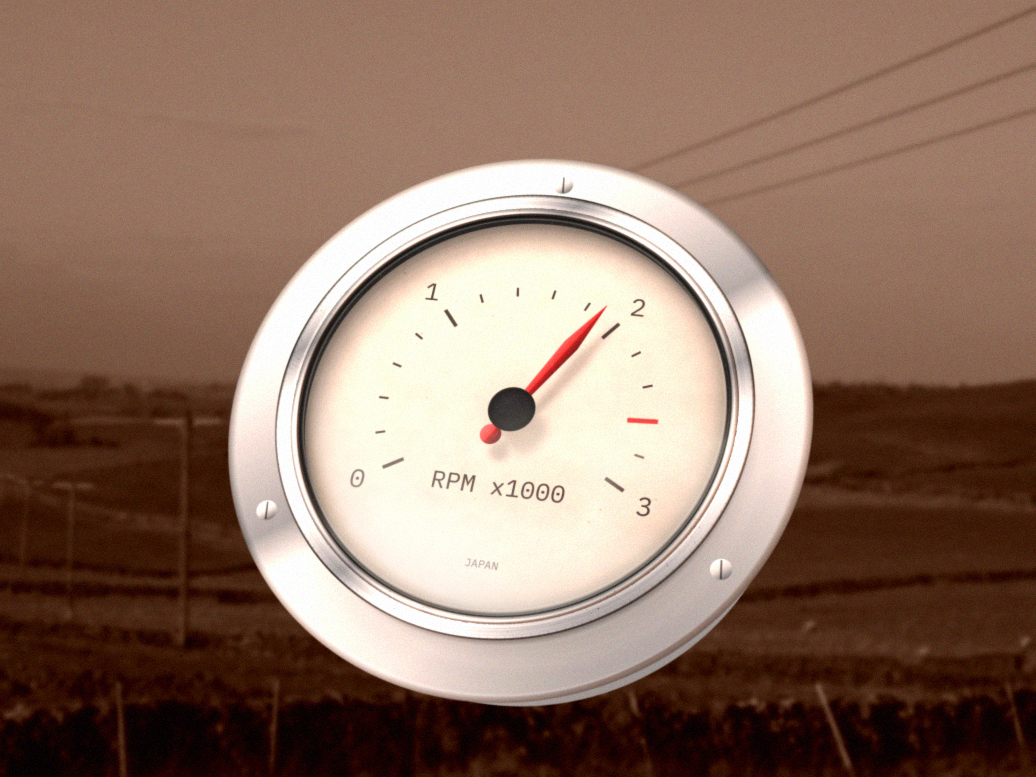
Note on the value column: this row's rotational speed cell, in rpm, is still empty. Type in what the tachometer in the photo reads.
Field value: 1900 rpm
